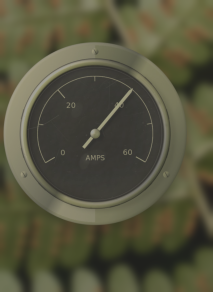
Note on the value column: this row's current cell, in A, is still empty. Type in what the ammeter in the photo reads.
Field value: 40 A
